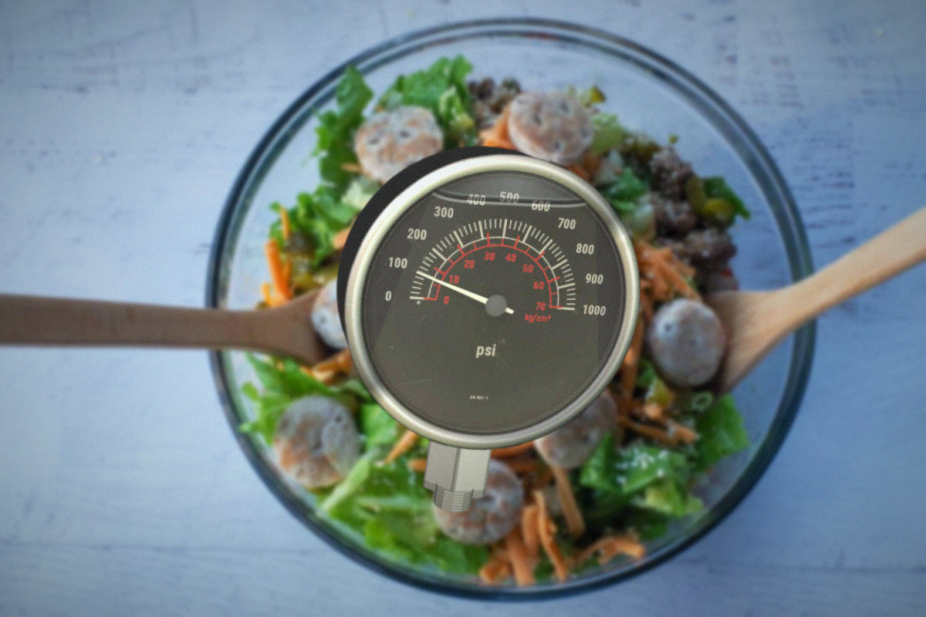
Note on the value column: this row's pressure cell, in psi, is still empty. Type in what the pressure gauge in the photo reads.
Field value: 100 psi
